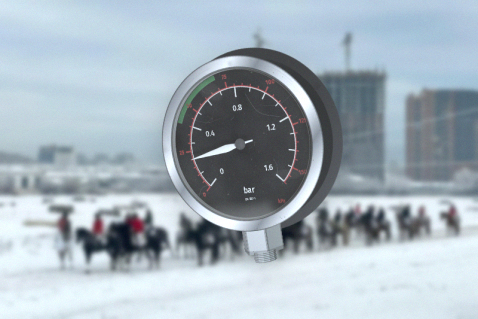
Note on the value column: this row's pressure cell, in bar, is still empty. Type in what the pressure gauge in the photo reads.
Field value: 0.2 bar
